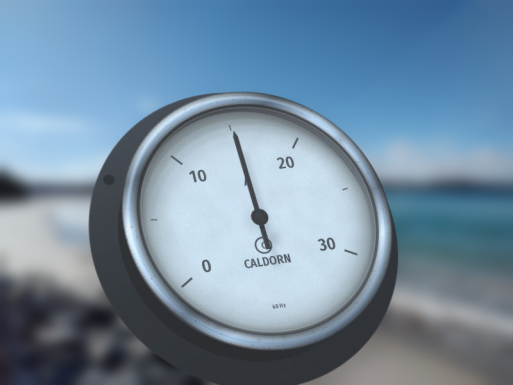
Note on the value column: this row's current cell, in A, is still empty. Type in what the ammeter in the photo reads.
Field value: 15 A
